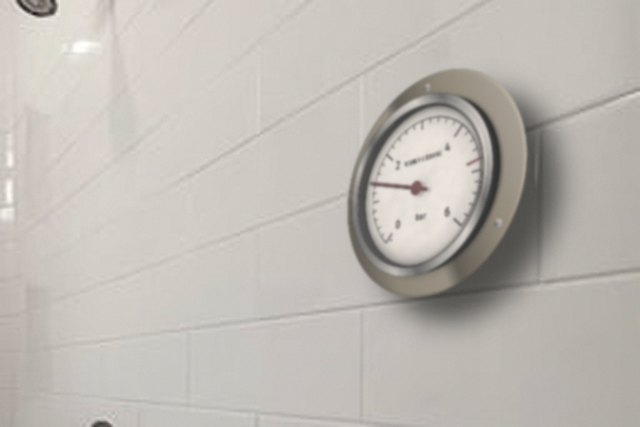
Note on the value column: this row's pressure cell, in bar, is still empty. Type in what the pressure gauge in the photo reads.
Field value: 1.4 bar
